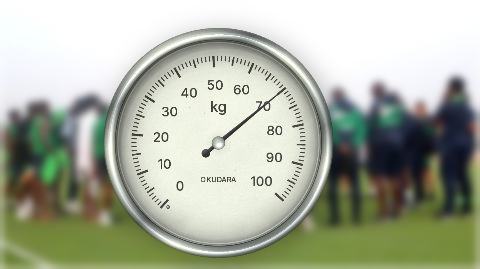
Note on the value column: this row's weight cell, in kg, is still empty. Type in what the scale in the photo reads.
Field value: 70 kg
